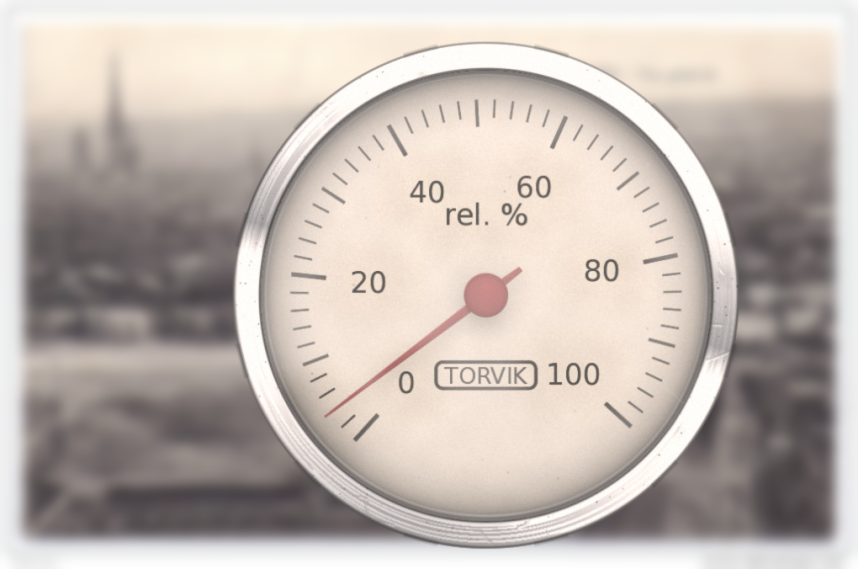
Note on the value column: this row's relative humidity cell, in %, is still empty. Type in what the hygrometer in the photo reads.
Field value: 4 %
